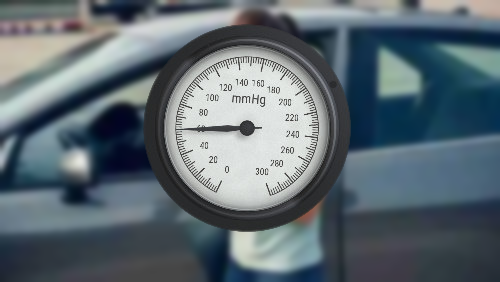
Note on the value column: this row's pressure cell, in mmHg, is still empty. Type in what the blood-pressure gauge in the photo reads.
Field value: 60 mmHg
